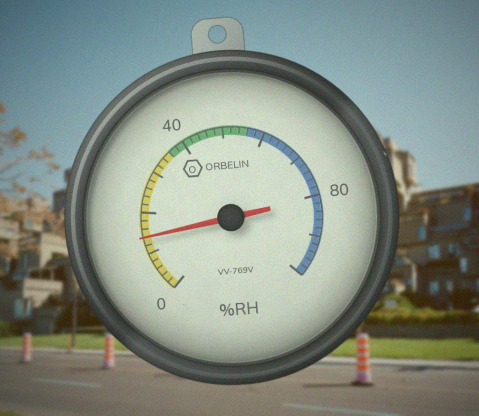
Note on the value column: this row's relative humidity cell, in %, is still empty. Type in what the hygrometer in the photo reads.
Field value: 14 %
